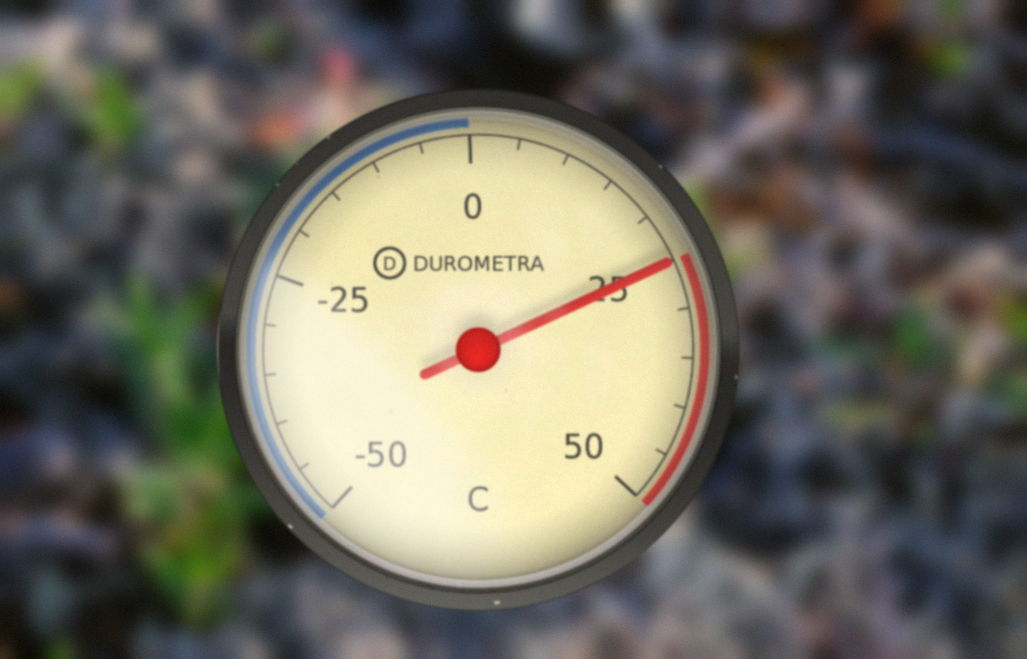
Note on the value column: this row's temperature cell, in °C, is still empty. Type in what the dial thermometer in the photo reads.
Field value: 25 °C
